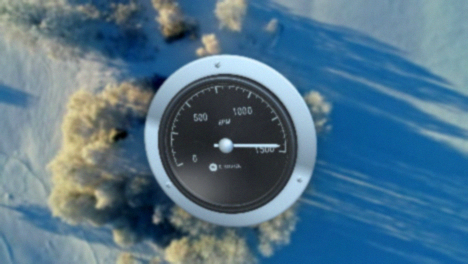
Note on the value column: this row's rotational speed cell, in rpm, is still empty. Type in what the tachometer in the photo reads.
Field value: 1450 rpm
